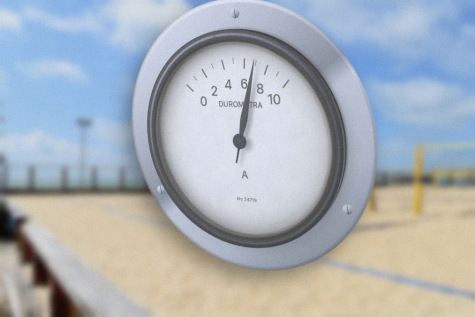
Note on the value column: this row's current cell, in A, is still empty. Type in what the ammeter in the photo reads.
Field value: 7 A
